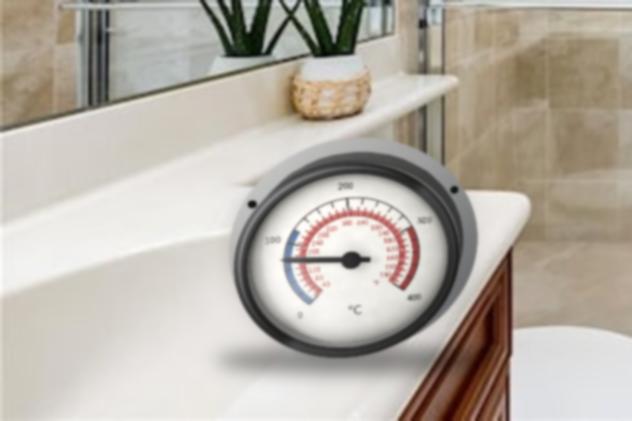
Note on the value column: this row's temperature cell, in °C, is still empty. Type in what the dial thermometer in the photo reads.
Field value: 80 °C
